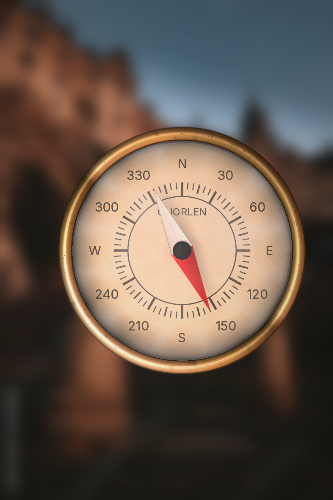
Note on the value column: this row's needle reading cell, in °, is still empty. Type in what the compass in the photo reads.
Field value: 155 °
